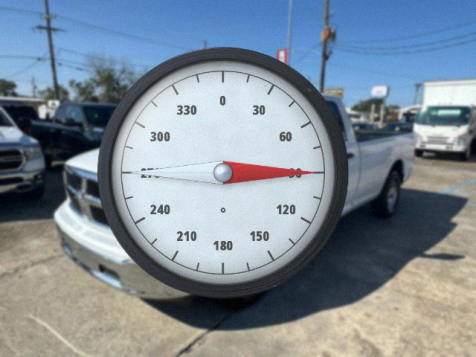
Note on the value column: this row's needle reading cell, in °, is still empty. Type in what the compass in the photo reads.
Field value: 90 °
